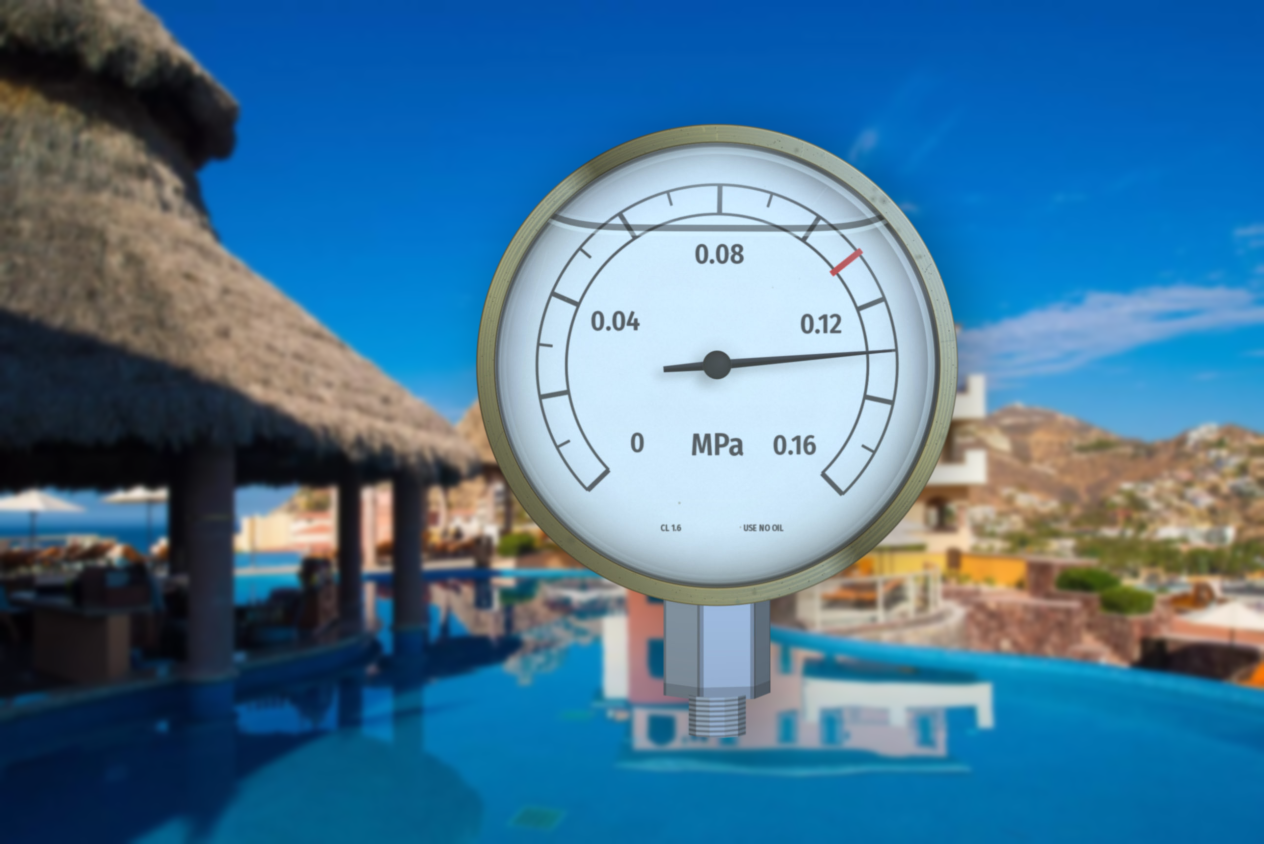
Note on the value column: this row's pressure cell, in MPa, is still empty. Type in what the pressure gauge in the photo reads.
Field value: 0.13 MPa
